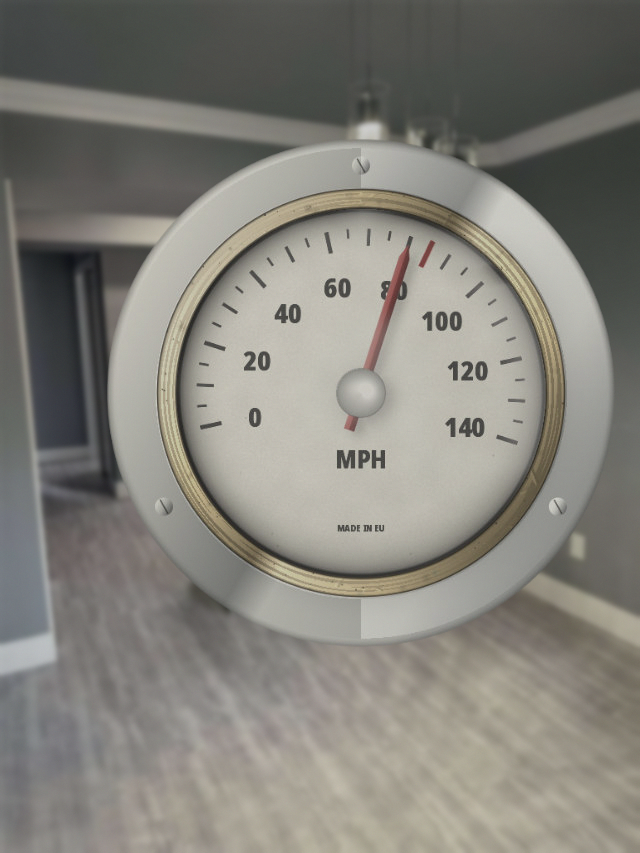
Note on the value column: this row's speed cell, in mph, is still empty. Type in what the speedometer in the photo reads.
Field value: 80 mph
